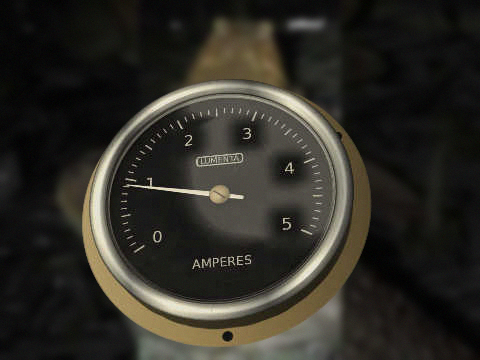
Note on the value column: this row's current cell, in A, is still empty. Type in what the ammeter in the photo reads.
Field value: 0.9 A
